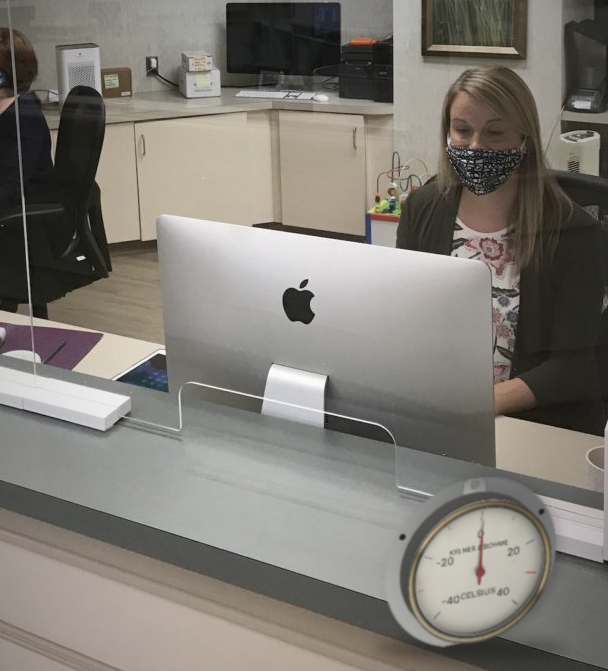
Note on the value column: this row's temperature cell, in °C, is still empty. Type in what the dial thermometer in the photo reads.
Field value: 0 °C
